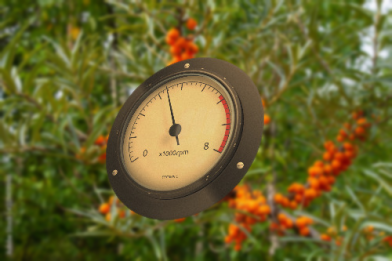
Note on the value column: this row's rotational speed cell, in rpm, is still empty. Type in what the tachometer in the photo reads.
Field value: 3400 rpm
